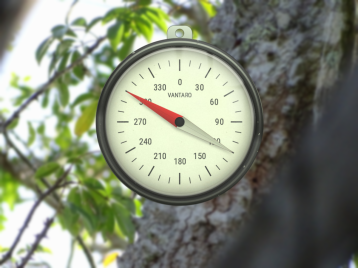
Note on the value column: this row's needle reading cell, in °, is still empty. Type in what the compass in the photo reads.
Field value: 300 °
